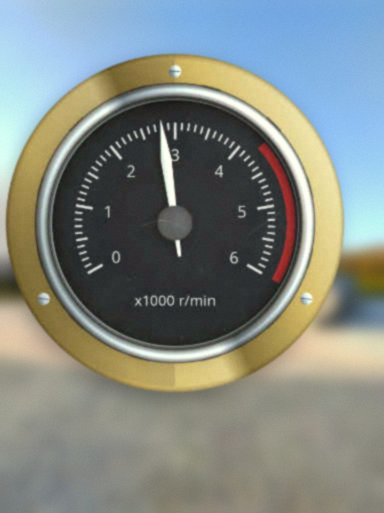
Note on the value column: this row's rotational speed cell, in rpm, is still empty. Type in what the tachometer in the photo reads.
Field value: 2800 rpm
